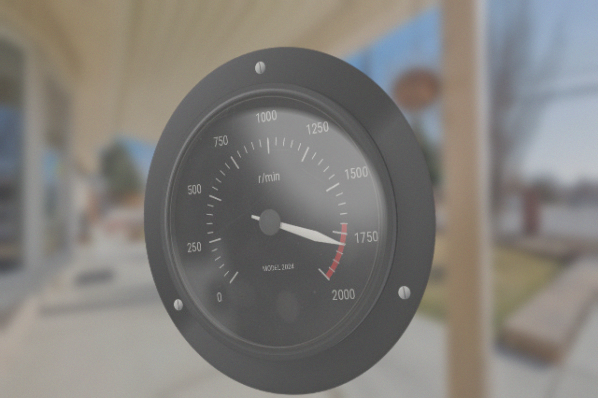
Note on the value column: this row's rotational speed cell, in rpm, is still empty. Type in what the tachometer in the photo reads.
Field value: 1800 rpm
